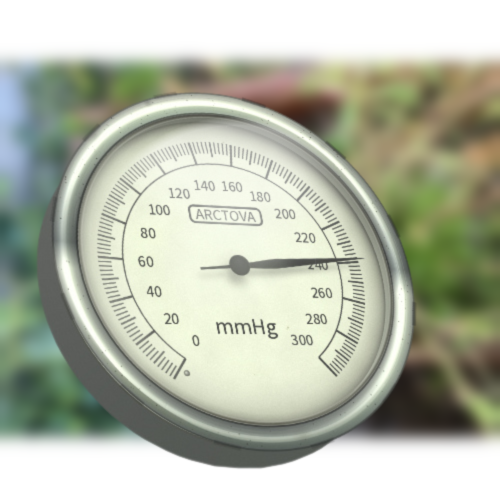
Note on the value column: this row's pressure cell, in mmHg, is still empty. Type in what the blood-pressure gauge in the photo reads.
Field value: 240 mmHg
